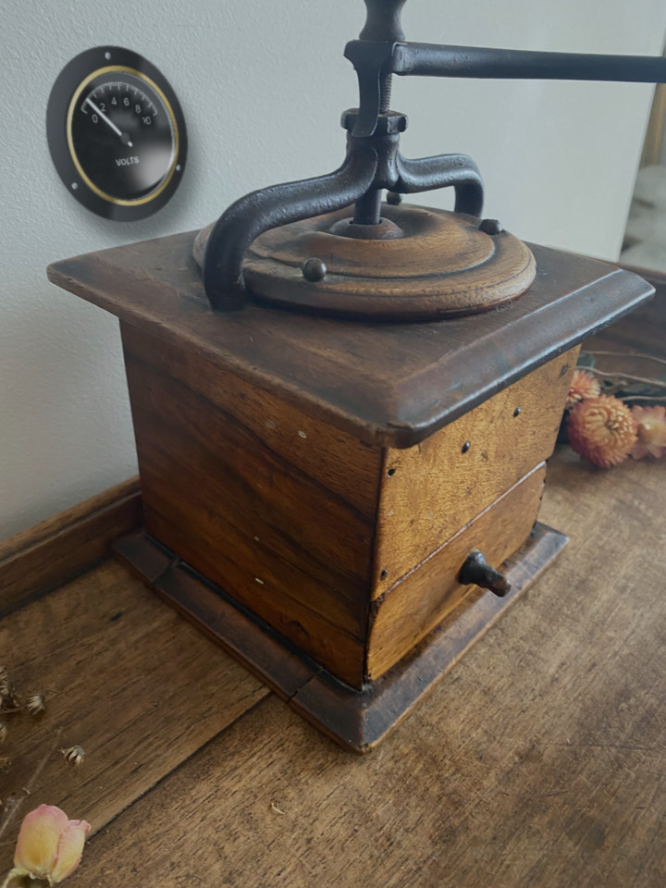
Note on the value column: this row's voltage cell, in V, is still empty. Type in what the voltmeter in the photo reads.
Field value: 1 V
